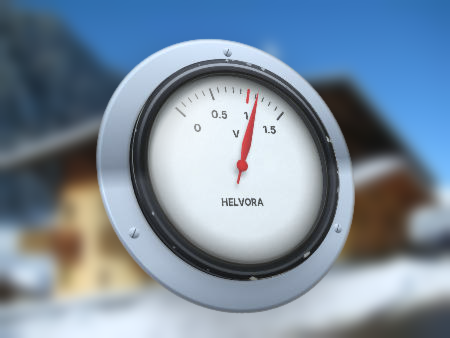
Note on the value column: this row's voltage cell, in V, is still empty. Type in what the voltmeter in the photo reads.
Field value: 1.1 V
